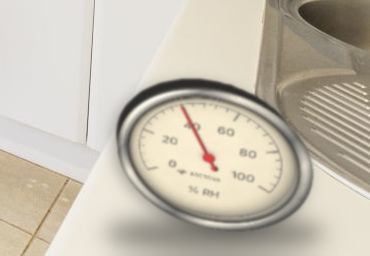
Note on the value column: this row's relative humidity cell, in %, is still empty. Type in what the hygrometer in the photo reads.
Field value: 40 %
